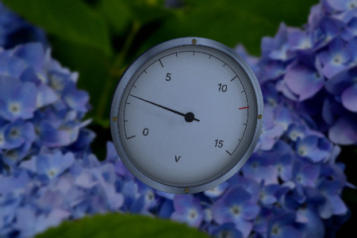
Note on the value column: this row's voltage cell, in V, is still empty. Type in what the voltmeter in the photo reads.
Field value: 2.5 V
